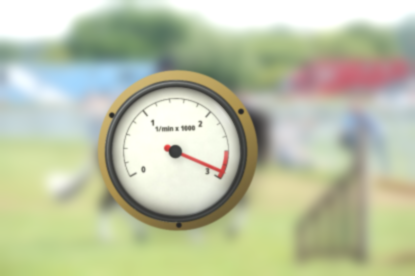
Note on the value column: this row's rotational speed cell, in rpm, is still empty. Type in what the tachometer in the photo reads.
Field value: 2900 rpm
